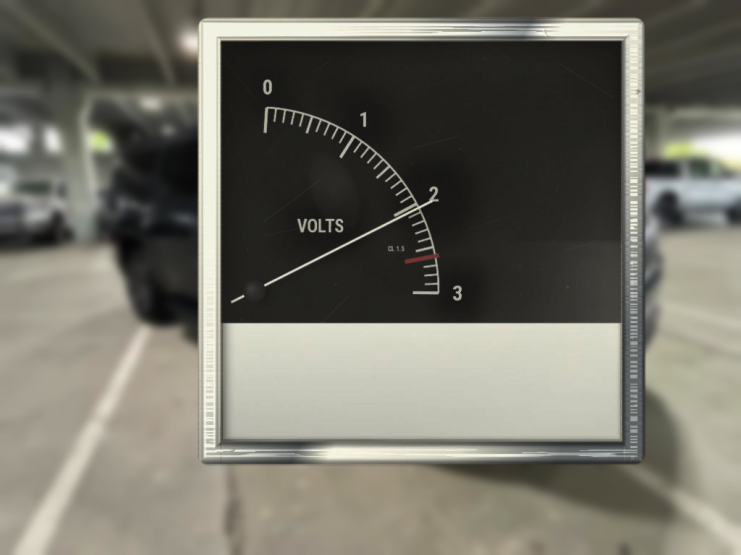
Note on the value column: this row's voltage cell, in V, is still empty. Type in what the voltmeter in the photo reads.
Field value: 2.05 V
